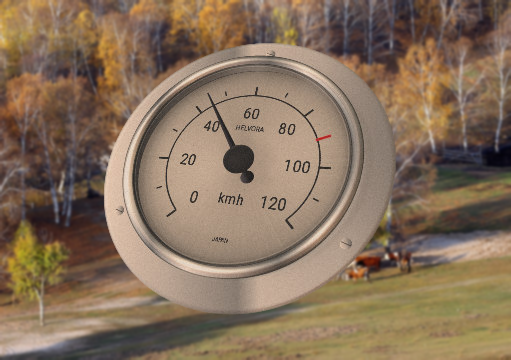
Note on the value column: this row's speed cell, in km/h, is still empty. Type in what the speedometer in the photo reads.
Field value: 45 km/h
